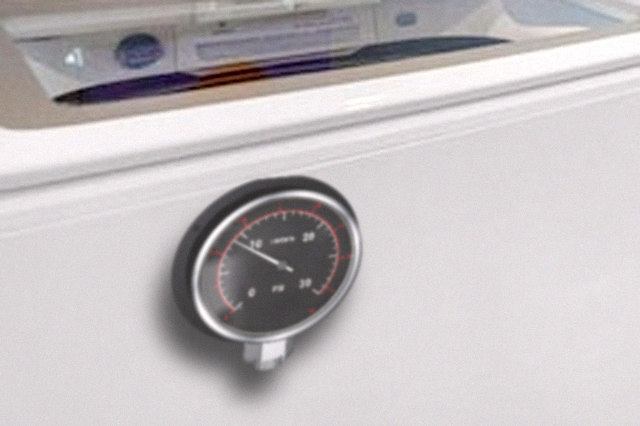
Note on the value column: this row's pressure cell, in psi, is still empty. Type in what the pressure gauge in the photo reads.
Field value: 9 psi
